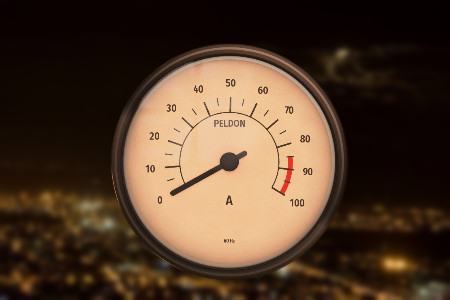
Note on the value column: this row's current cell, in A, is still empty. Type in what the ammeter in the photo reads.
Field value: 0 A
